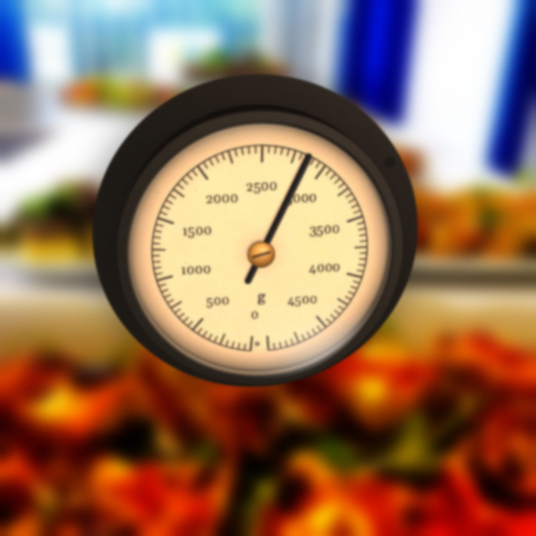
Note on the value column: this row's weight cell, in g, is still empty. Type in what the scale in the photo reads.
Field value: 2850 g
